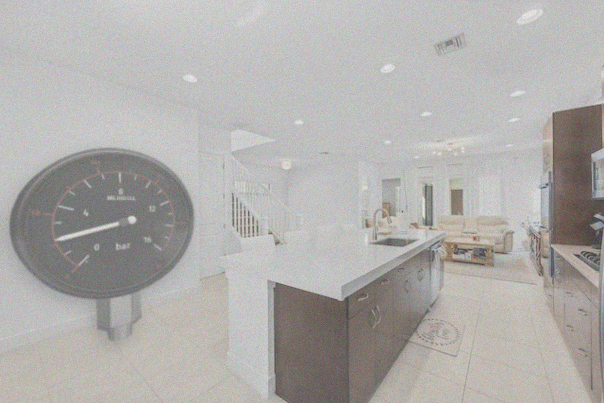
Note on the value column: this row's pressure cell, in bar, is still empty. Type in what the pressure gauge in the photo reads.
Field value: 2 bar
